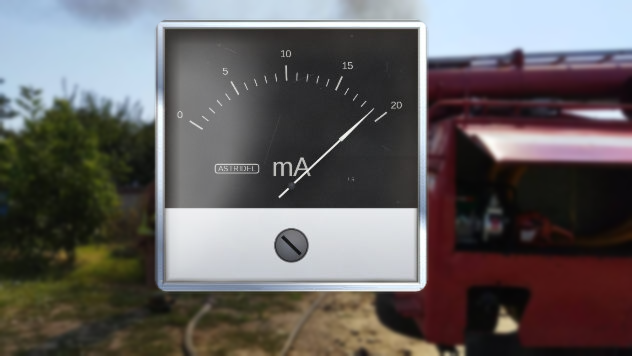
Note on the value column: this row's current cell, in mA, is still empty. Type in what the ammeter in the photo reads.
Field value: 19 mA
